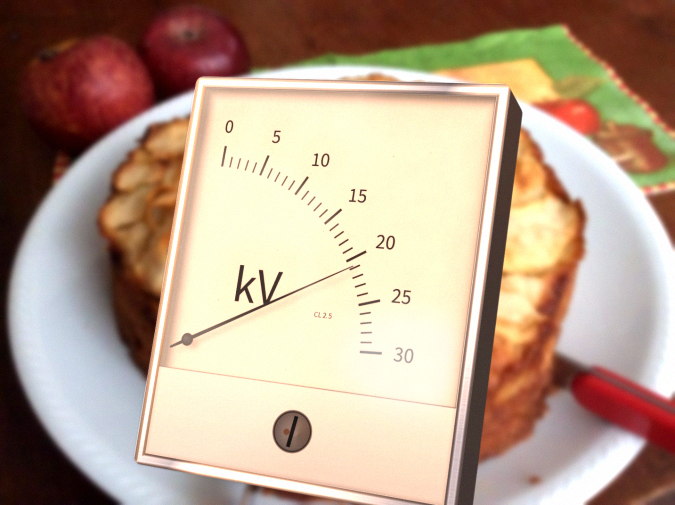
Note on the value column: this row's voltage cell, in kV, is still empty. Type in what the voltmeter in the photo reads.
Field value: 21 kV
